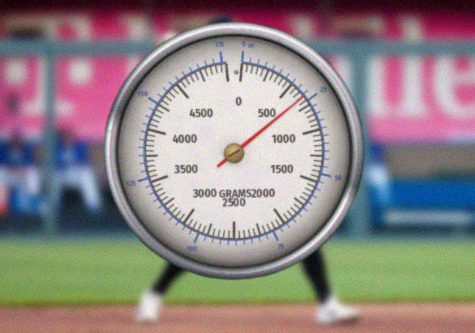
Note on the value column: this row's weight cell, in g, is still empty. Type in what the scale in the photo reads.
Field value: 650 g
